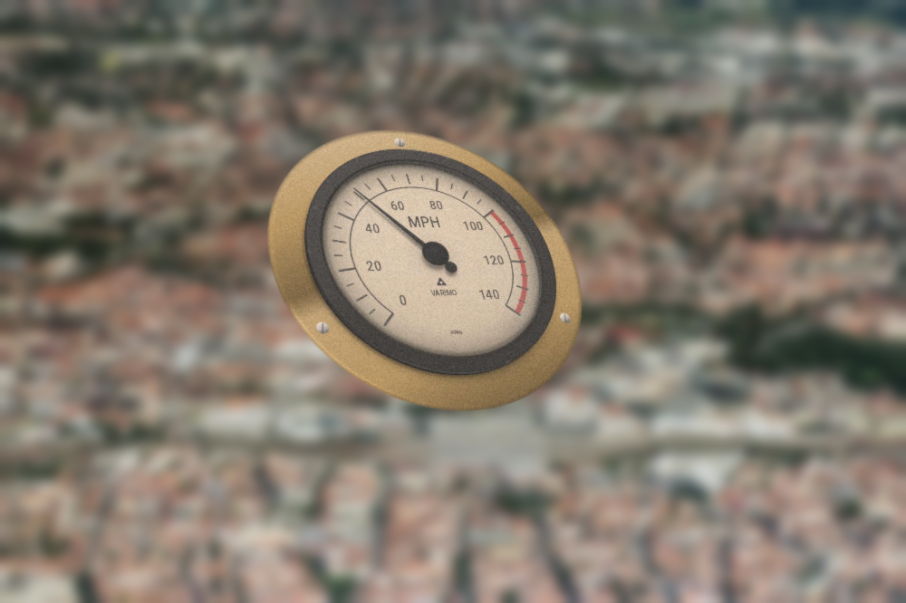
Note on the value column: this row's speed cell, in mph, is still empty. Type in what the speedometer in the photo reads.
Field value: 50 mph
